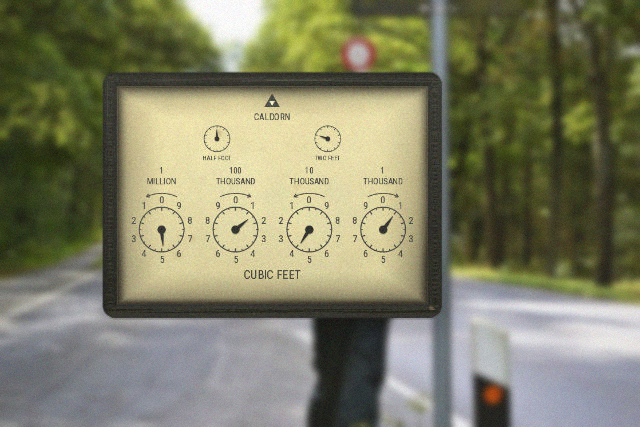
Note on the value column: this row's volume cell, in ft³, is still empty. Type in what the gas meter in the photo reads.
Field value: 514100 ft³
